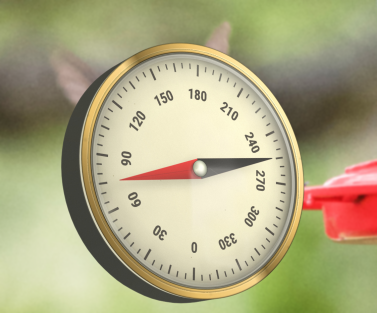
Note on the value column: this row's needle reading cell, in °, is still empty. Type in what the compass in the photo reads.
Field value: 75 °
